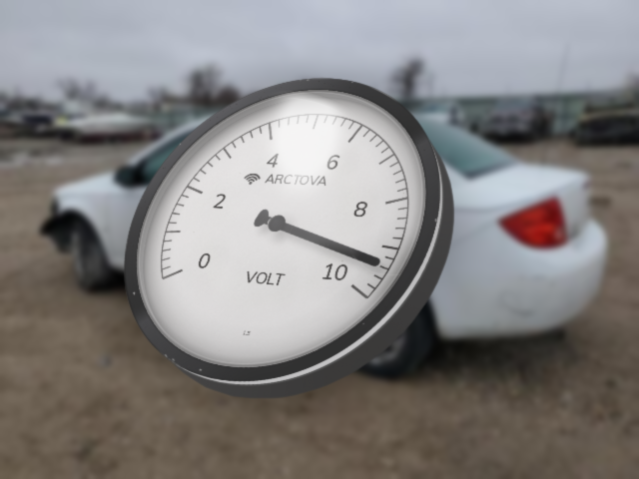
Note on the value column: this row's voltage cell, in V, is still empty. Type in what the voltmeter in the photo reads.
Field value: 9.4 V
